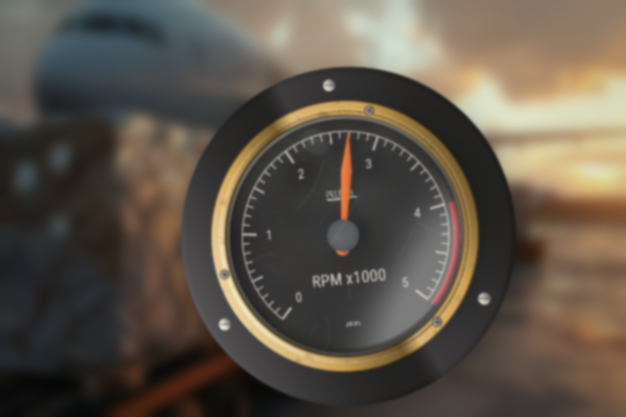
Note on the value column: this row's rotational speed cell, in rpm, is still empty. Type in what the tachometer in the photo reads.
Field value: 2700 rpm
